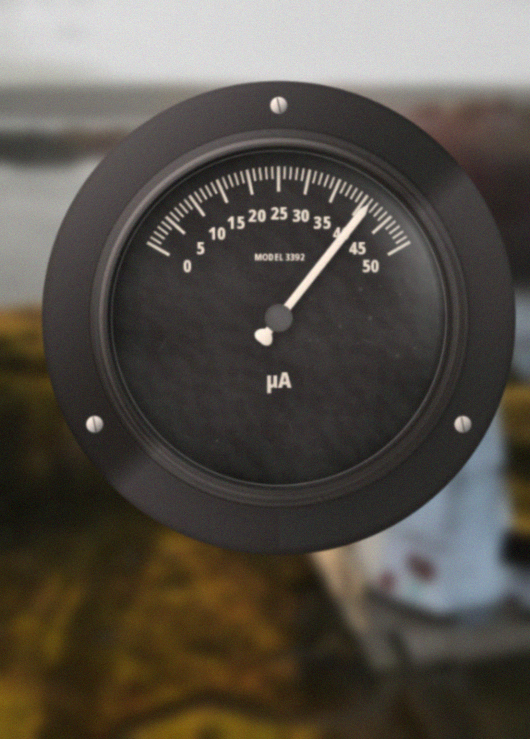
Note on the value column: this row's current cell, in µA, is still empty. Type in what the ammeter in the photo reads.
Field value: 41 µA
